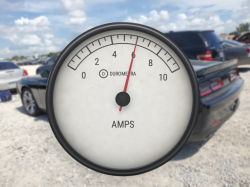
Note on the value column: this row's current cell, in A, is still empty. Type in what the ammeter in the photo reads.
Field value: 6 A
